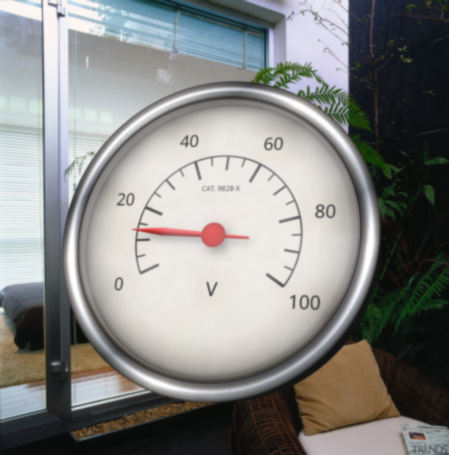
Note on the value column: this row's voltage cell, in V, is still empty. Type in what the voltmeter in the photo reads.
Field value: 12.5 V
